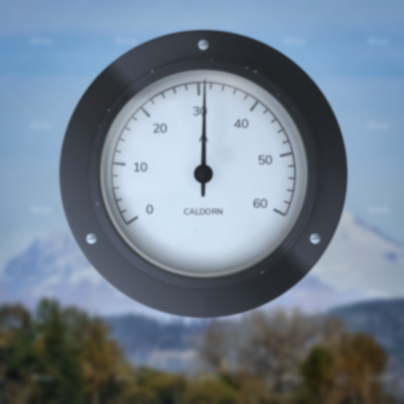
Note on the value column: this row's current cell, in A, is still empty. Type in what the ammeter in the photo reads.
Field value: 31 A
